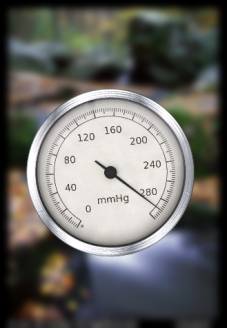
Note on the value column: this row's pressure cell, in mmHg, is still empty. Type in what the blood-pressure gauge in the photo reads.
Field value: 290 mmHg
